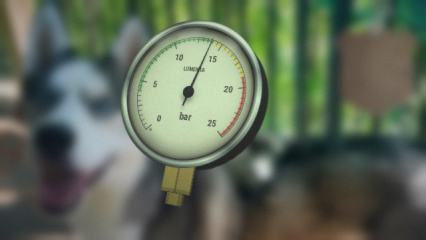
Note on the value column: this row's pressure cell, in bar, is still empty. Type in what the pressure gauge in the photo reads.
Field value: 14 bar
